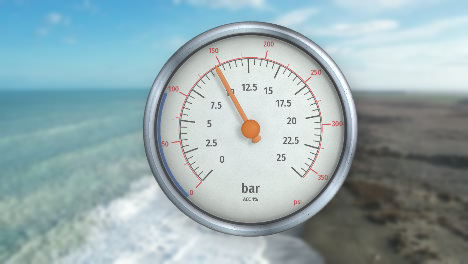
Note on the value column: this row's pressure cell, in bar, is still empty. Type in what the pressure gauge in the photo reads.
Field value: 10 bar
